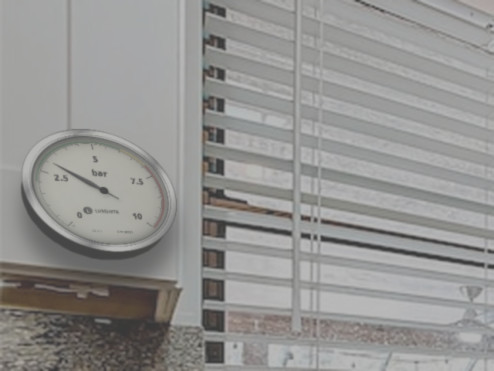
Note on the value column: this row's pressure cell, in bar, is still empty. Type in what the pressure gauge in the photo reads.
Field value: 3 bar
